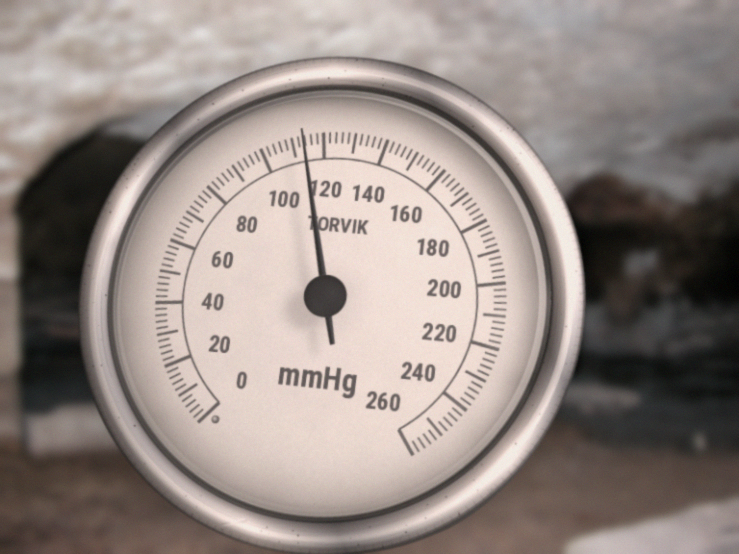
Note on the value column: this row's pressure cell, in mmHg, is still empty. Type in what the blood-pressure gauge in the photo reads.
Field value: 114 mmHg
